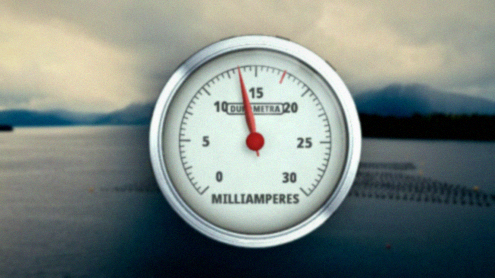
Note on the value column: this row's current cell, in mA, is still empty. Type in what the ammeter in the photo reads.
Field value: 13.5 mA
